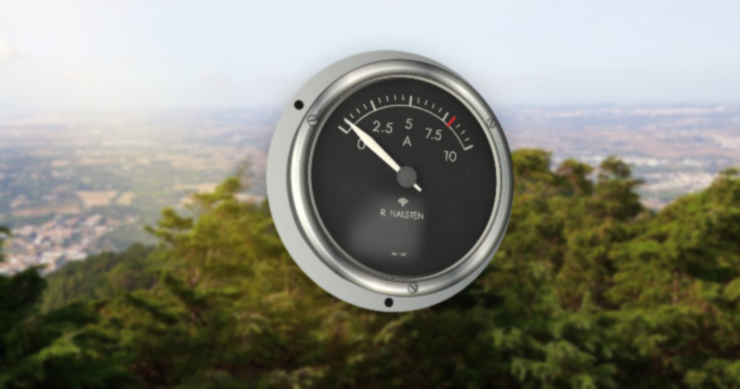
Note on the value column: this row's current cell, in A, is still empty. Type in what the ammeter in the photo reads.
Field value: 0.5 A
